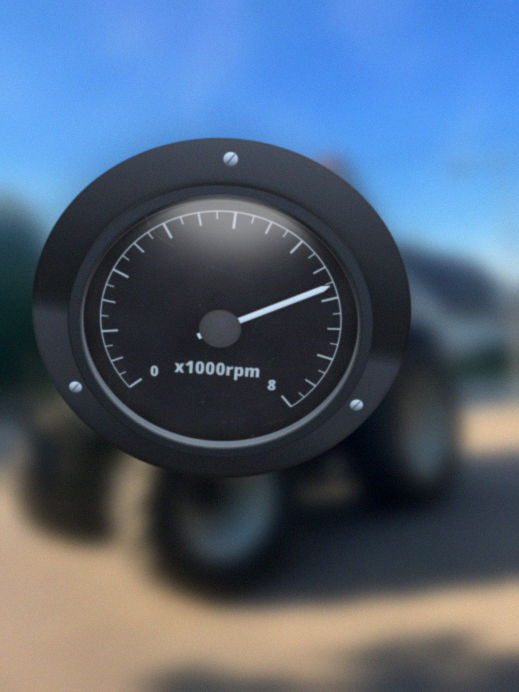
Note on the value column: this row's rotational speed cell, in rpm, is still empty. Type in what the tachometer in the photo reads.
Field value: 5750 rpm
